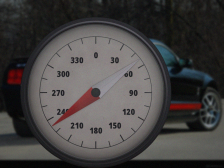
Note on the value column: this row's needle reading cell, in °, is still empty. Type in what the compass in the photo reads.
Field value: 232.5 °
